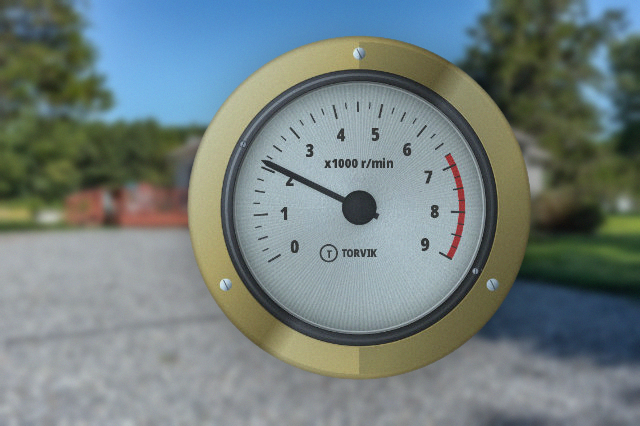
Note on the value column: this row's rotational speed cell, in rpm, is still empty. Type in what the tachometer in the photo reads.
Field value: 2125 rpm
